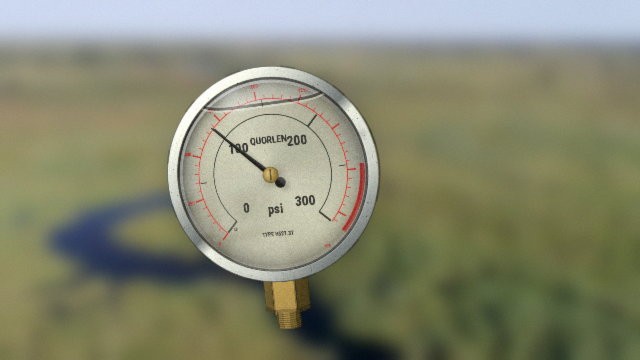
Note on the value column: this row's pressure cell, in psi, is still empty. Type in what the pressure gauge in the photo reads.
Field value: 100 psi
